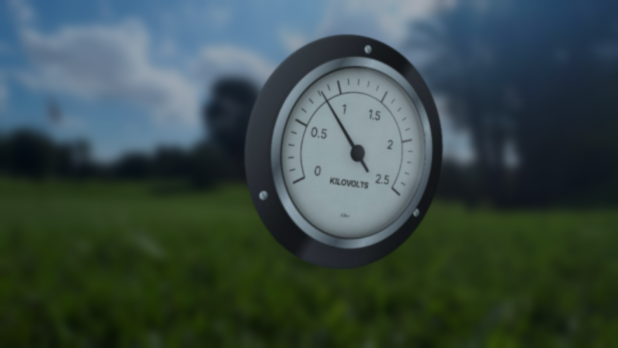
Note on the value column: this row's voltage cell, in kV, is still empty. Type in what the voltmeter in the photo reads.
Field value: 0.8 kV
